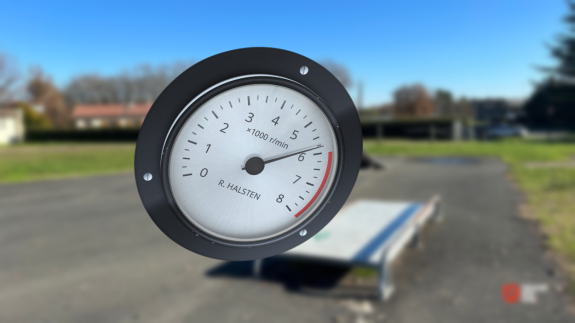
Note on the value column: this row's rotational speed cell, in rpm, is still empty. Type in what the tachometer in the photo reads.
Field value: 5750 rpm
